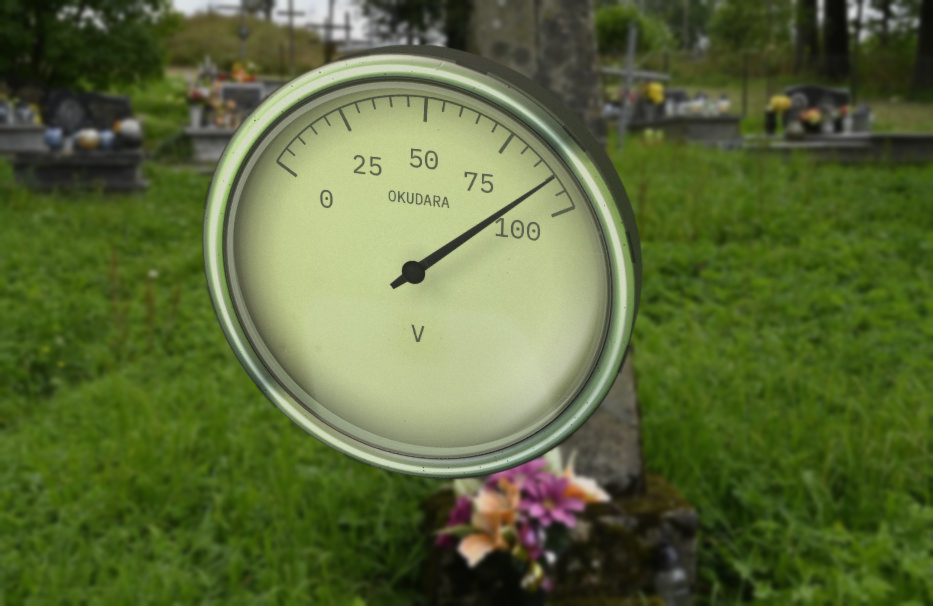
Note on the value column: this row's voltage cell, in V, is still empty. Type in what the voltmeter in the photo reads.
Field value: 90 V
